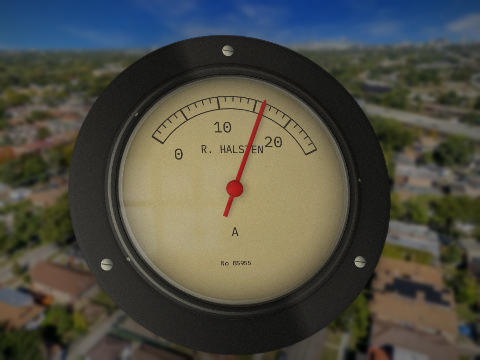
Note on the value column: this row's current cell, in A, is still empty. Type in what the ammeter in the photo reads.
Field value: 16 A
